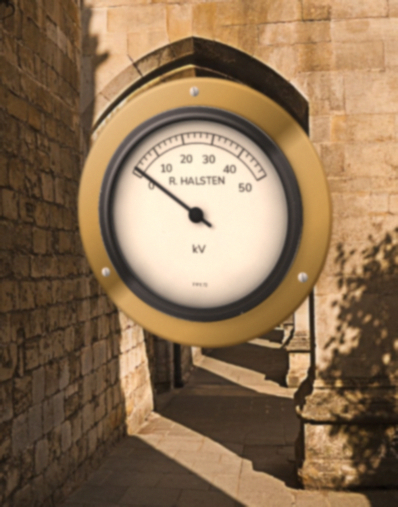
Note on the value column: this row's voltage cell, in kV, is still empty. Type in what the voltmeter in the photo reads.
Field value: 2 kV
